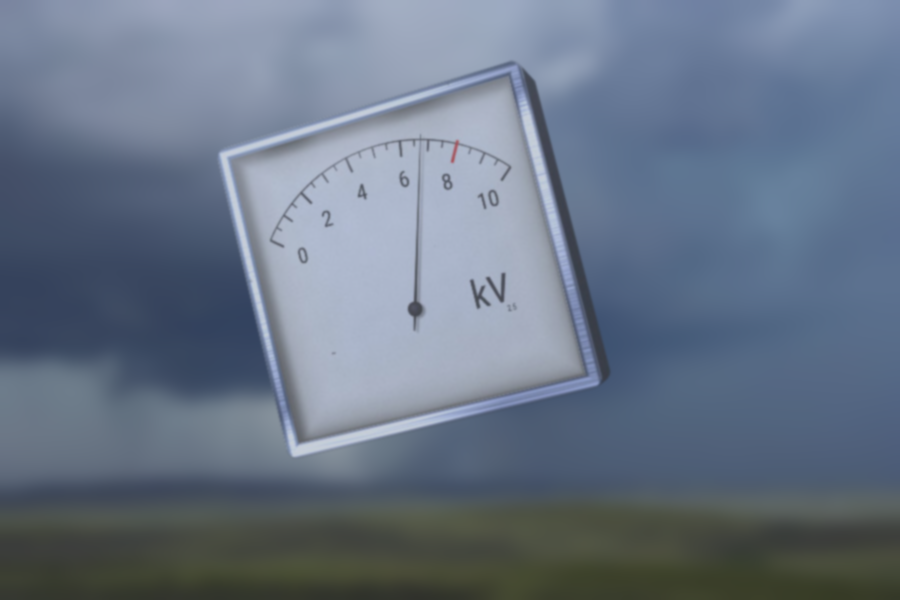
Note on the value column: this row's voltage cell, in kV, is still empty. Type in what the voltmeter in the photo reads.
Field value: 6.75 kV
